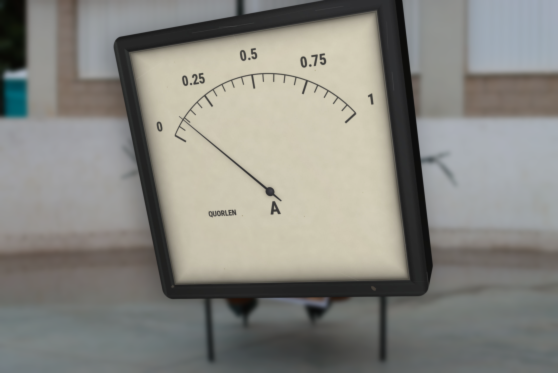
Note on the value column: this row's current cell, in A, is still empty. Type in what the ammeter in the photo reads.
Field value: 0.1 A
